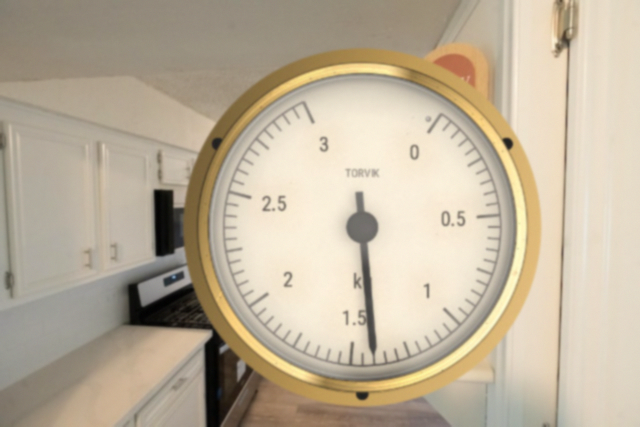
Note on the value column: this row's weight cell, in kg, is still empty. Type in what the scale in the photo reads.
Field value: 1.4 kg
